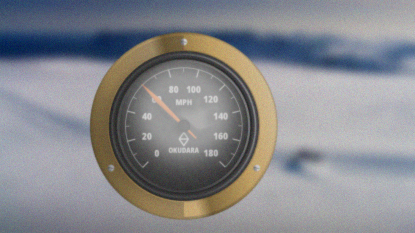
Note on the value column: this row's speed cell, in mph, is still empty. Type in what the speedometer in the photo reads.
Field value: 60 mph
